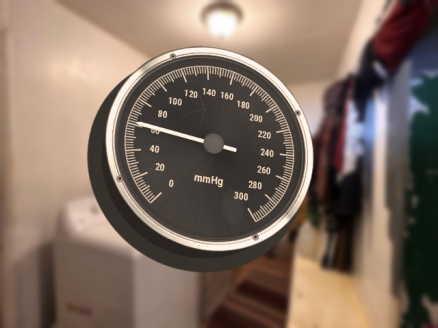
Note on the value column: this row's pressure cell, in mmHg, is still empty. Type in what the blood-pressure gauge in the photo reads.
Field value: 60 mmHg
